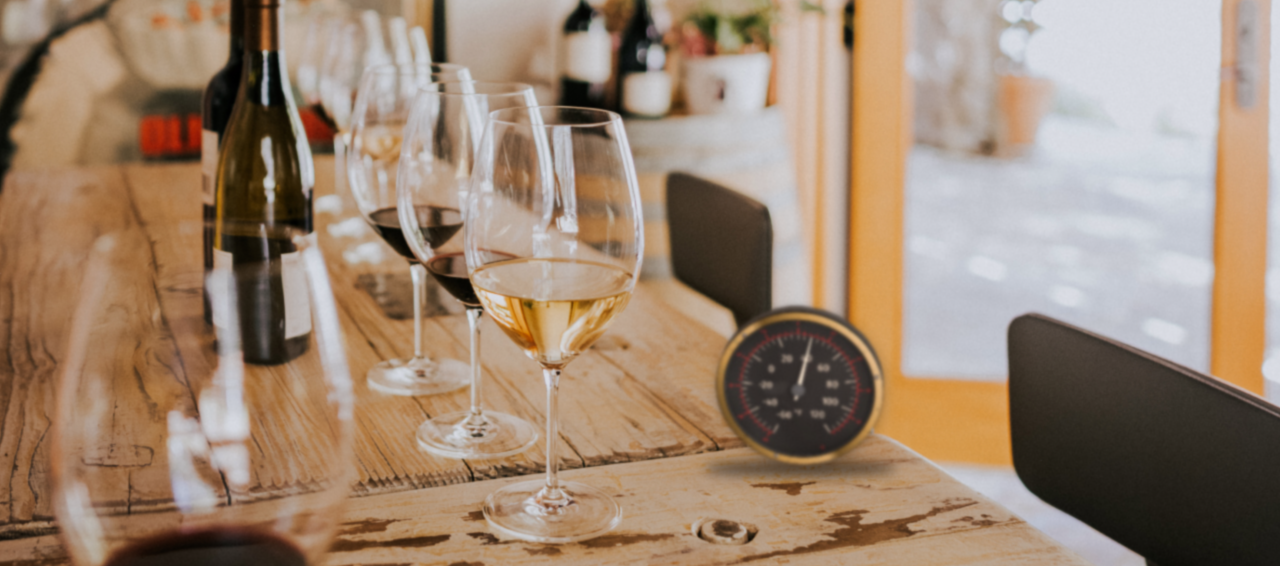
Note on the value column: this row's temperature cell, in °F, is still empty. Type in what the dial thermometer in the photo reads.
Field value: 40 °F
